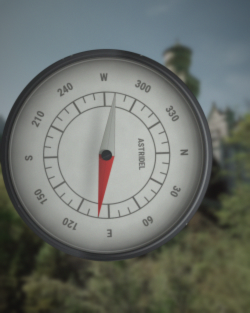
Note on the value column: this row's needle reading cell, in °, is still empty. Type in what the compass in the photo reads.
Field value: 100 °
